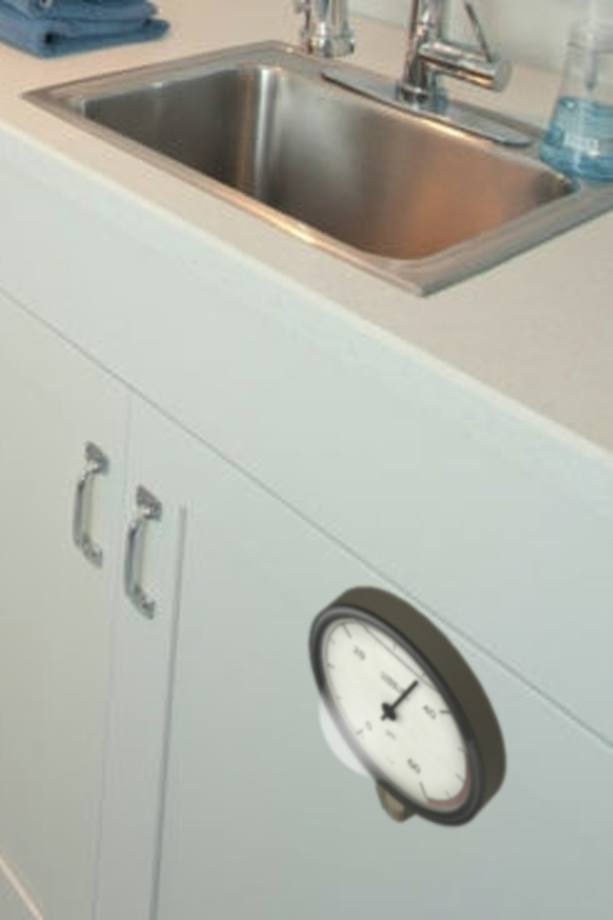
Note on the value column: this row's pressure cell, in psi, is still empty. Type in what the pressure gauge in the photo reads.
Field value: 35 psi
